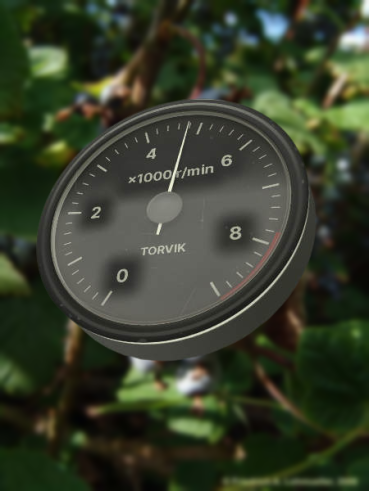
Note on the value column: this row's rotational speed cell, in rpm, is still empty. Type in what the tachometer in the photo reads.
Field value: 4800 rpm
